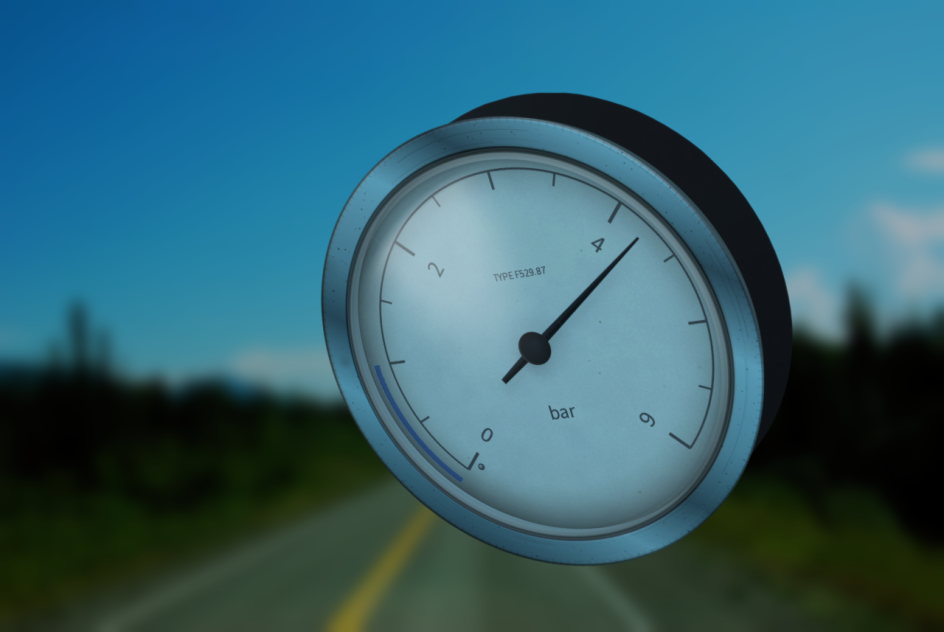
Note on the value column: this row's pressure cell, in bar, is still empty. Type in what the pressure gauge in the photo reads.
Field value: 4.25 bar
